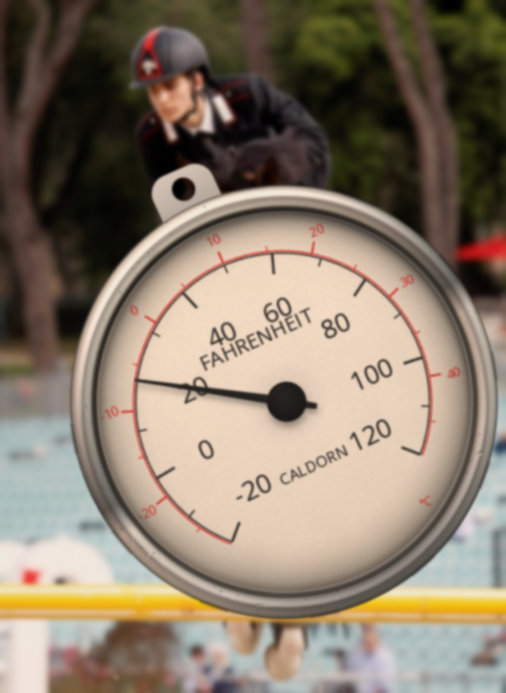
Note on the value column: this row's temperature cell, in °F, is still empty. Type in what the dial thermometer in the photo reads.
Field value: 20 °F
